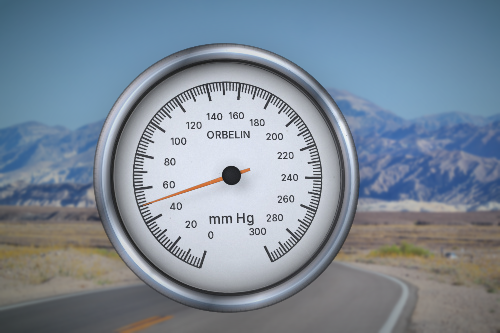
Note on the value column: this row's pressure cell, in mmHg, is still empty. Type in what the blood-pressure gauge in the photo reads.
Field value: 50 mmHg
